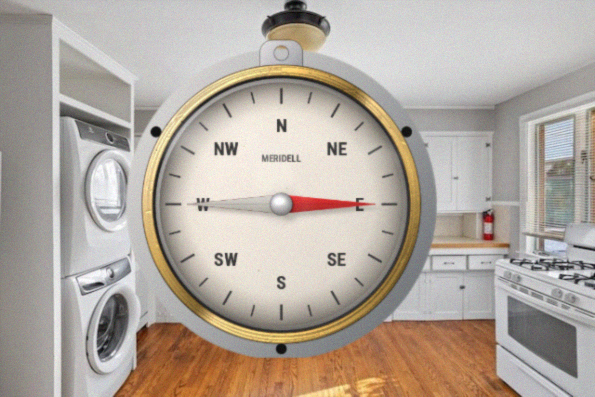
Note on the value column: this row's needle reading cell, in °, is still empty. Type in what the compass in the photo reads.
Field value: 90 °
